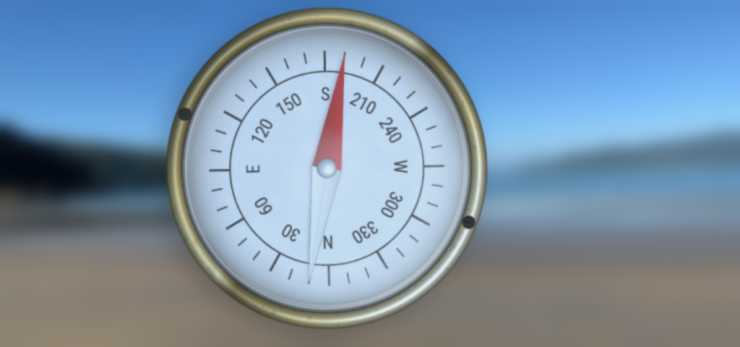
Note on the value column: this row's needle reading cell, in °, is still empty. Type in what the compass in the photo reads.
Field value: 190 °
